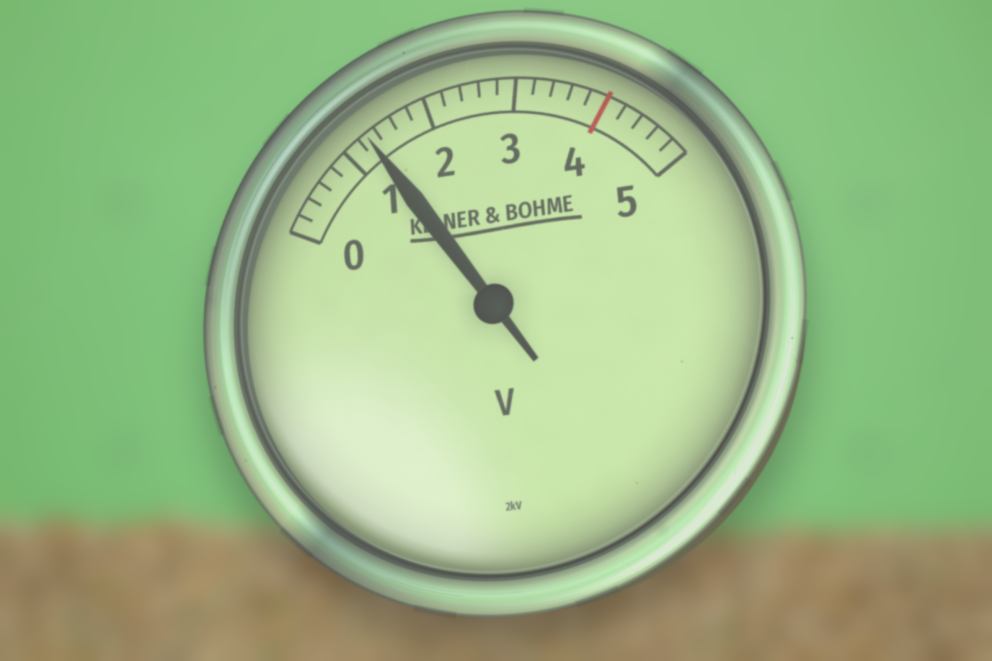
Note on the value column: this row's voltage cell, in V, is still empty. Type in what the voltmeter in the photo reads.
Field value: 1.3 V
